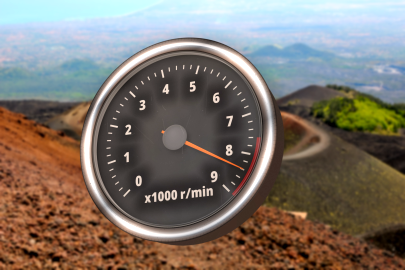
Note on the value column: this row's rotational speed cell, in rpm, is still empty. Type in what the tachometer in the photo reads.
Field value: 8400 rpm
